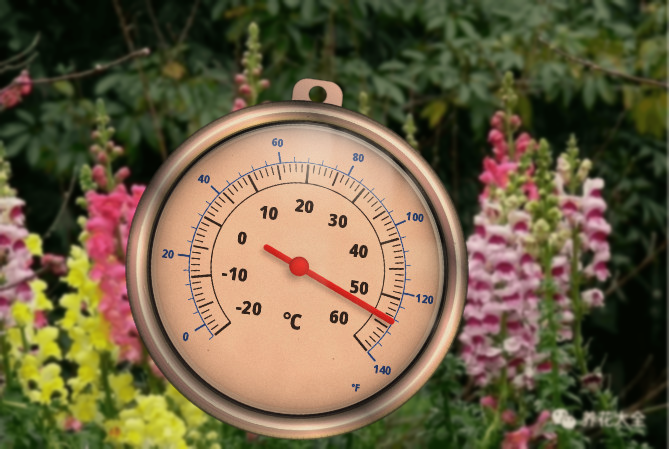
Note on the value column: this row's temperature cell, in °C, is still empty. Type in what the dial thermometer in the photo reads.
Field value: 54 °C
